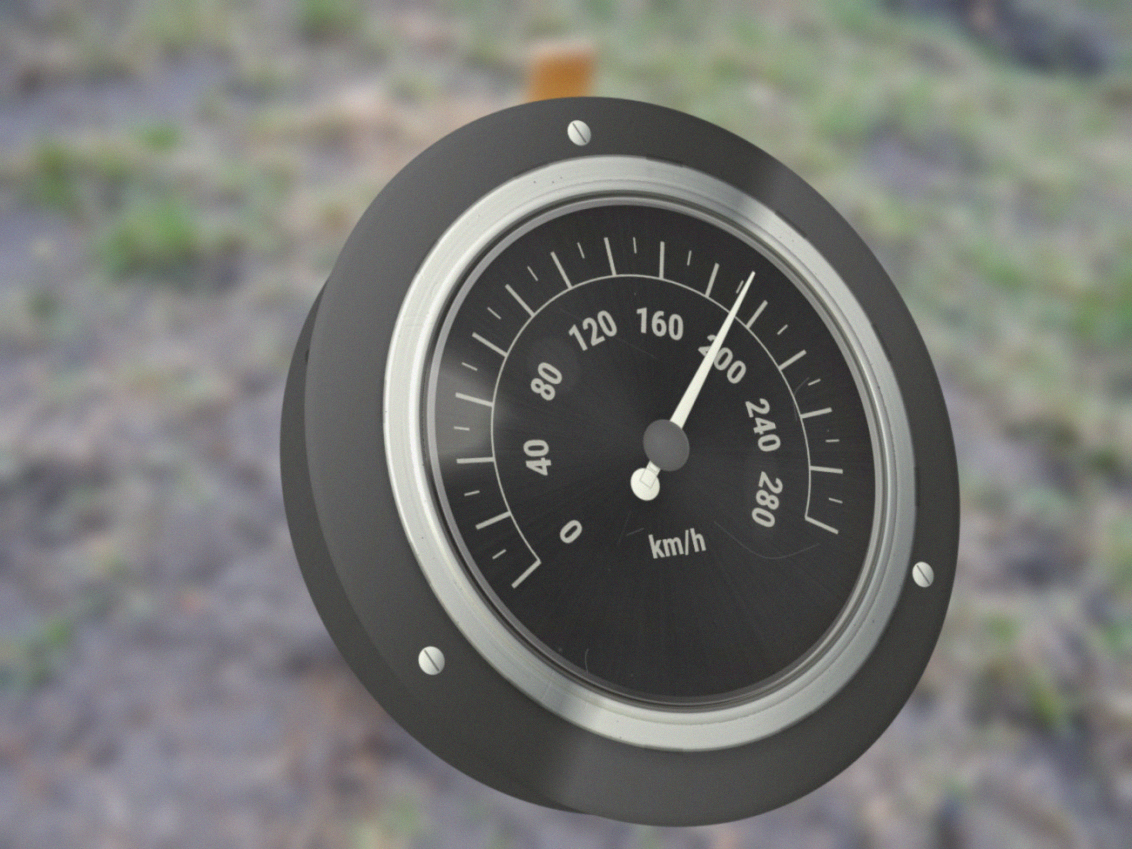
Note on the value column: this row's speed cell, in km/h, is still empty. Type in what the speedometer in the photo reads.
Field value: 190 km/h
